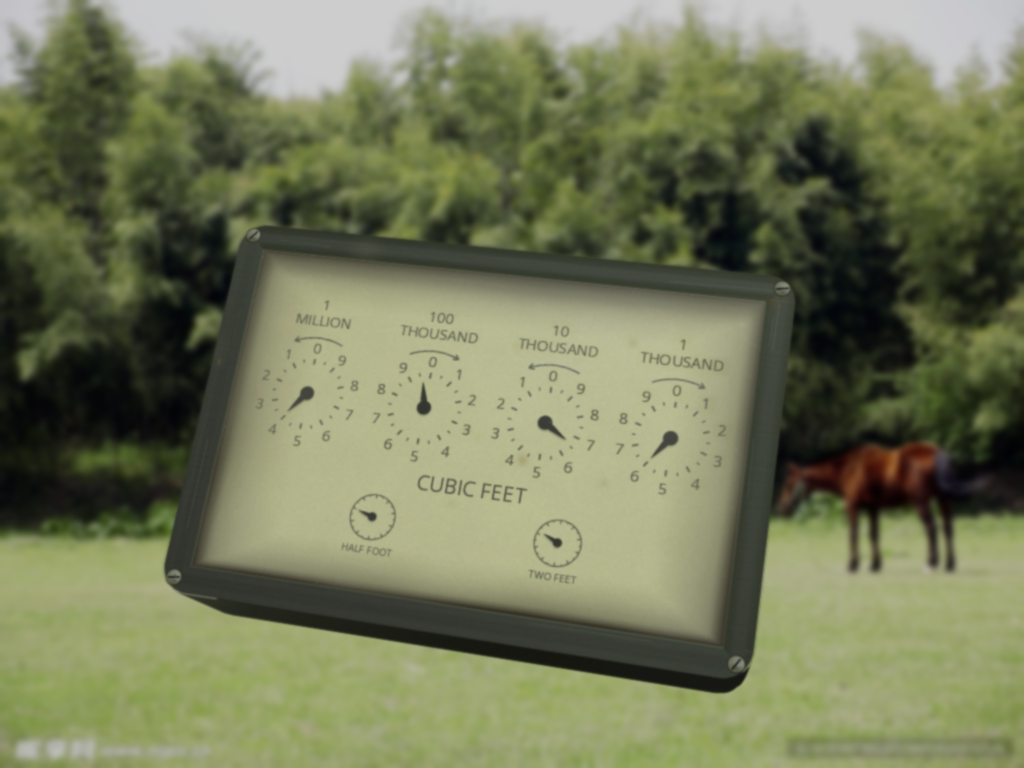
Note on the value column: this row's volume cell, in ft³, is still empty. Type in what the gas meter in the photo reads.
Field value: 396600 ft³
